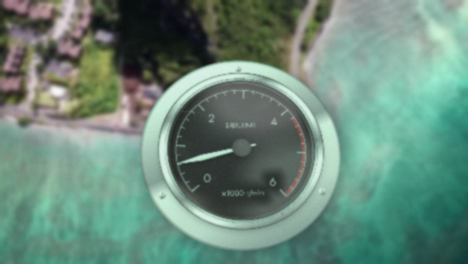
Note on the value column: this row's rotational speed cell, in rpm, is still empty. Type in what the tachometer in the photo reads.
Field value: 600 rpm
